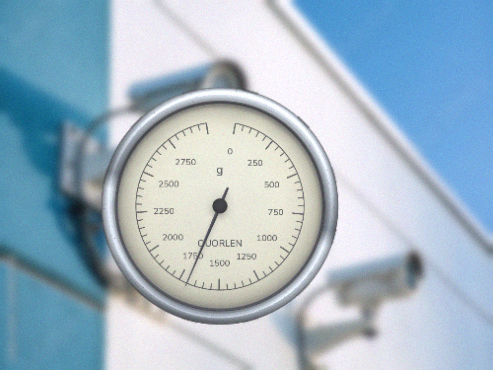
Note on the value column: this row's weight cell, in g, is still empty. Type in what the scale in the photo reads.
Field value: 1700 g
